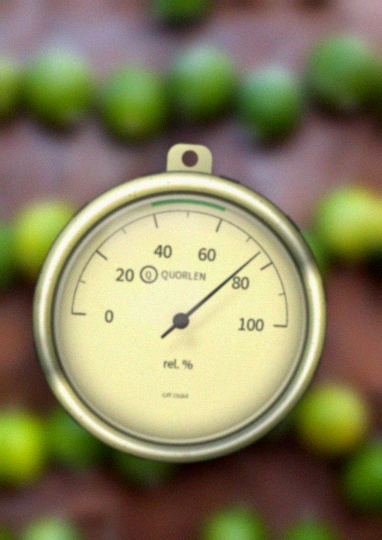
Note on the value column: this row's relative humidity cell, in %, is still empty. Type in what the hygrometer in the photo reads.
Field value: 75 %
